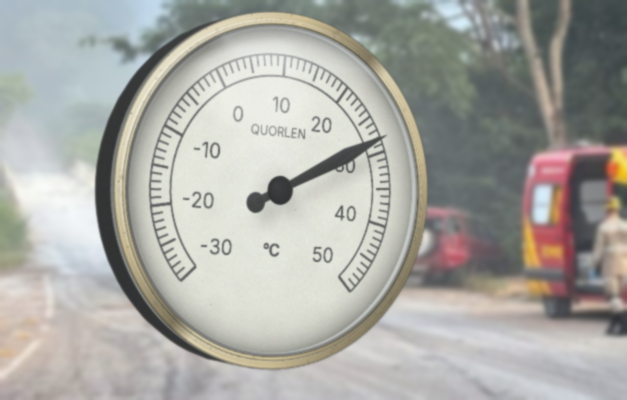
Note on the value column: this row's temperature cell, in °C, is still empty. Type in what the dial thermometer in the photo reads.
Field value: 28 °C
